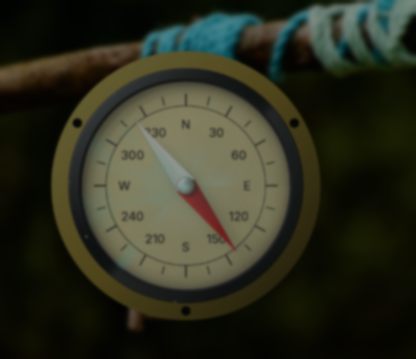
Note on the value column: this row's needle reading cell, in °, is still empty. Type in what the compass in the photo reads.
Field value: 142.5 °
